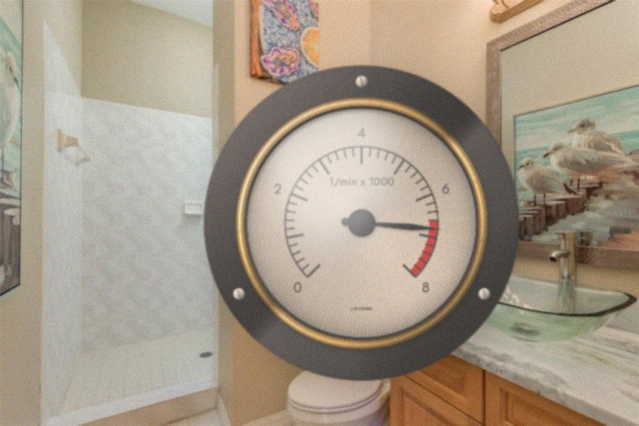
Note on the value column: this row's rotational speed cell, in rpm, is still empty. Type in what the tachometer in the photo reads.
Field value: 6800 rpm
